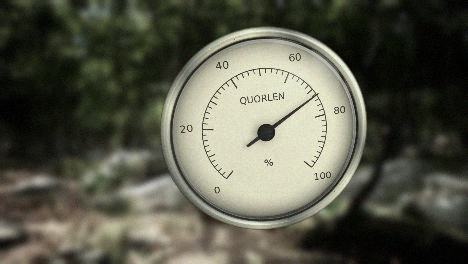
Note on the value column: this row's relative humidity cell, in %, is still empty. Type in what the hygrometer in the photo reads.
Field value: 72 %
